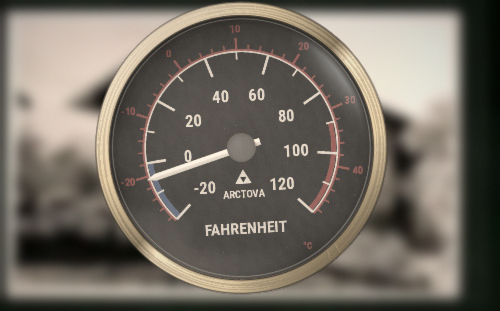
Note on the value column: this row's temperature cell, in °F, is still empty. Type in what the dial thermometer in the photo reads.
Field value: -5 °F
